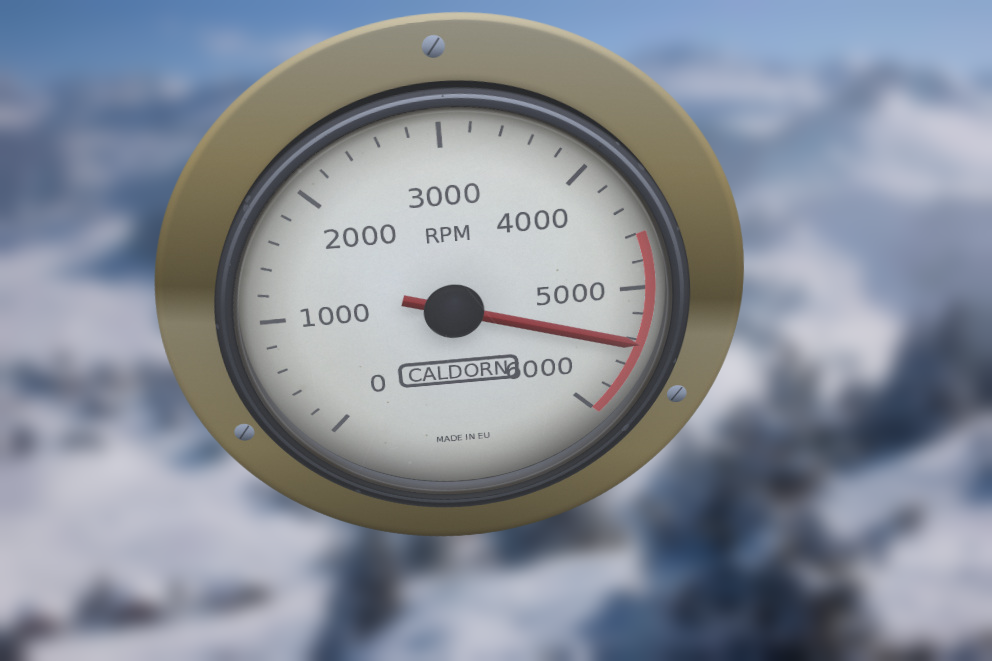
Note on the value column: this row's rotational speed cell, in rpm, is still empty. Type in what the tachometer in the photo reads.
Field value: 5400 rpm
